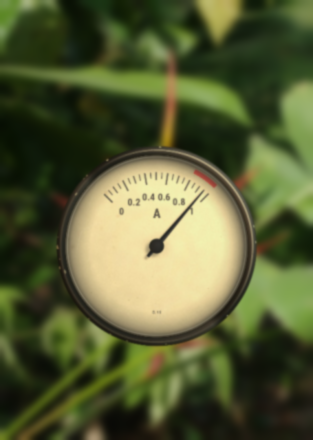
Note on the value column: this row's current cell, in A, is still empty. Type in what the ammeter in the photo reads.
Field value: 0.95 A
